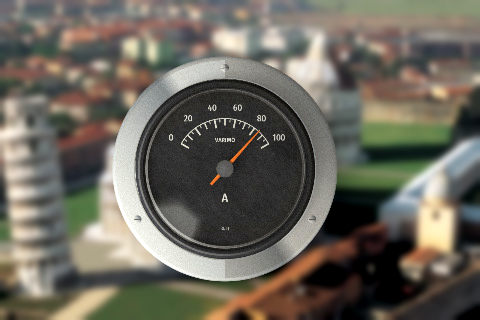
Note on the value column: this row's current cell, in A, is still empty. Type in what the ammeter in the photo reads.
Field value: 85 A
